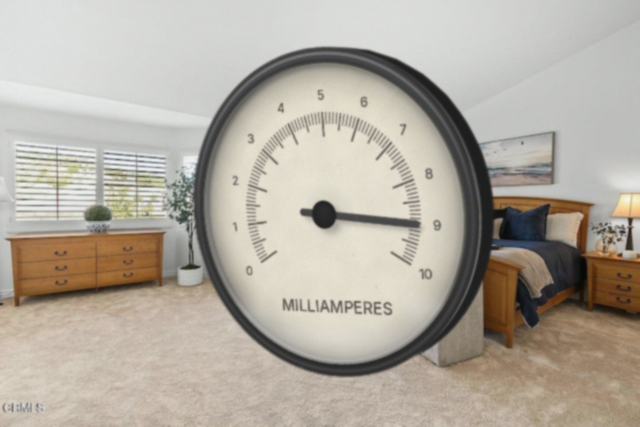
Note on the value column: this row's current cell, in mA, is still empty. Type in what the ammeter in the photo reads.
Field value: 9 mA
